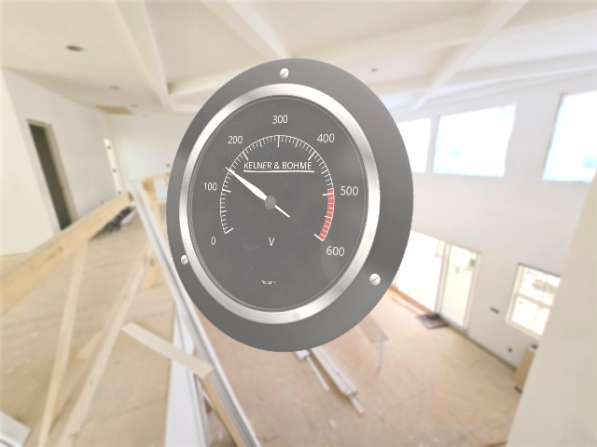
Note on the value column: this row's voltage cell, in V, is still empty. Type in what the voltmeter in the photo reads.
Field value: 150 V
